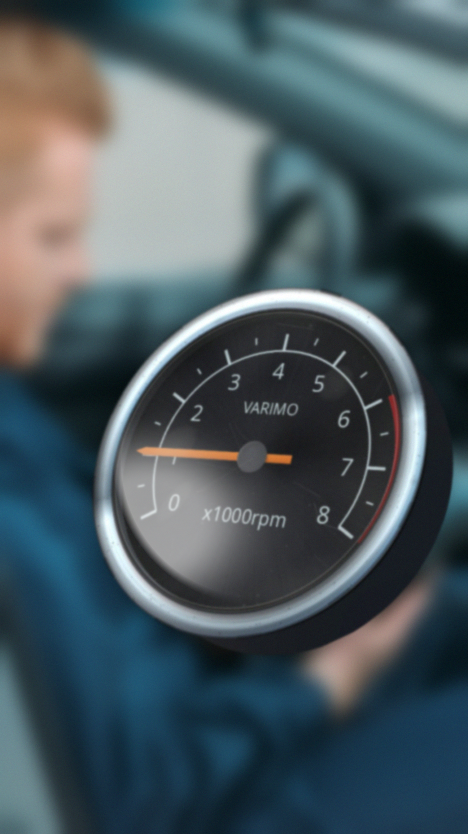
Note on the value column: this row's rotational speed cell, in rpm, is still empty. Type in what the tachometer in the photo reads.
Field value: 1000 rpm
